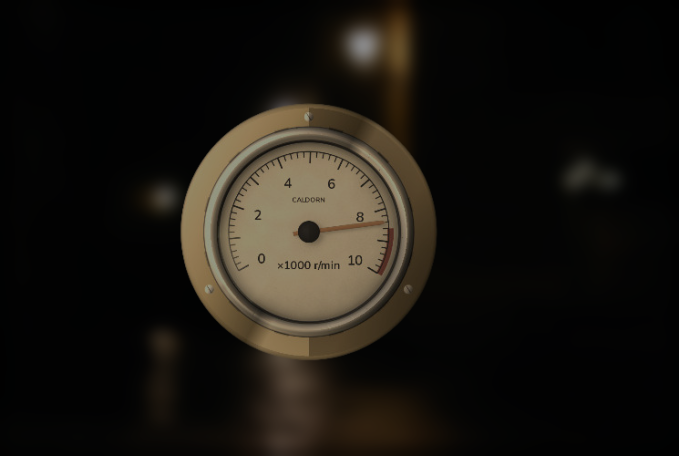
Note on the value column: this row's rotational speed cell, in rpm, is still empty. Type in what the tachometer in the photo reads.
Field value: 8400 rpm
